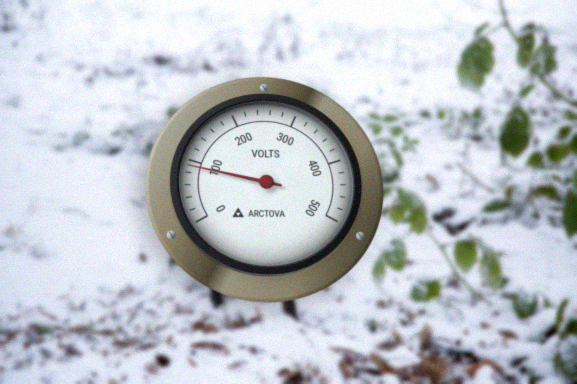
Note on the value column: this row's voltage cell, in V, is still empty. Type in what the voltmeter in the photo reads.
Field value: 90 V
